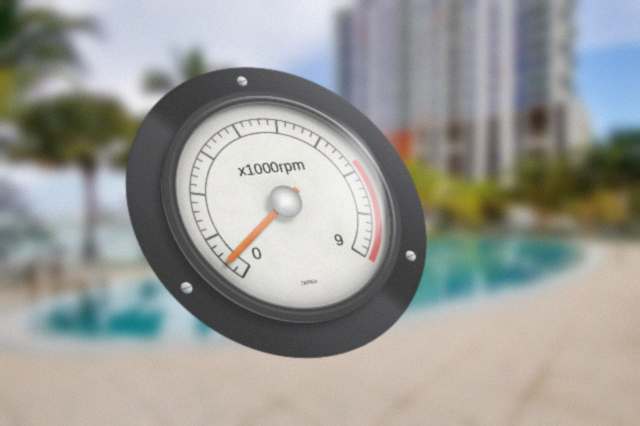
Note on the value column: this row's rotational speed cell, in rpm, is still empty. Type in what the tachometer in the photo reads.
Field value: 400 rpm
